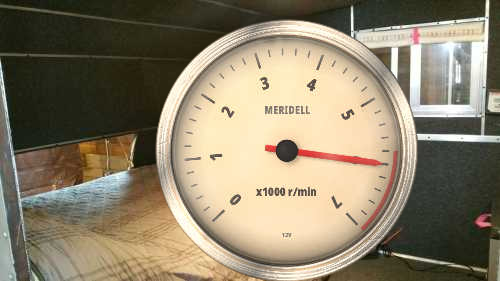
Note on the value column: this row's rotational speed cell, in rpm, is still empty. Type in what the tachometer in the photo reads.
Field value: 6000 rpm
